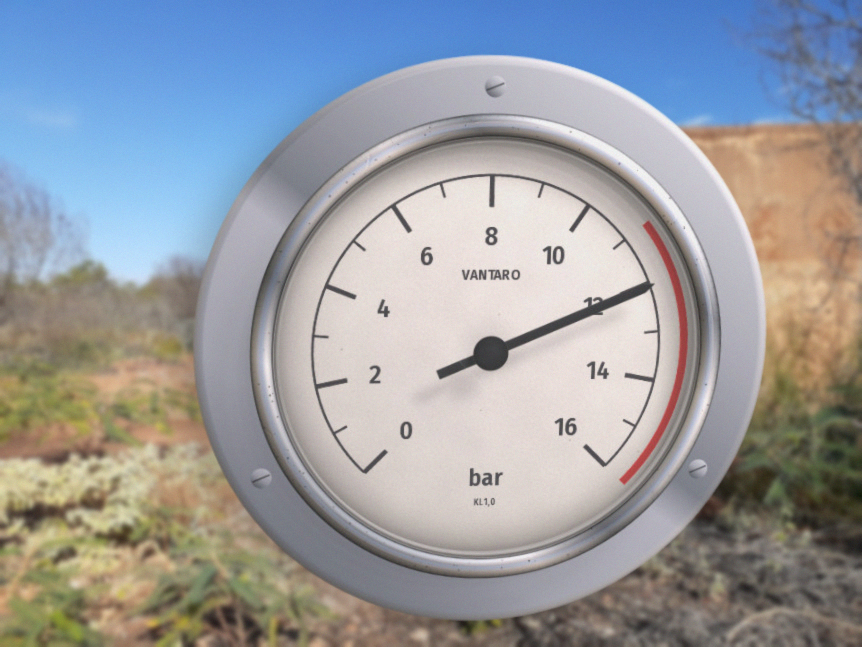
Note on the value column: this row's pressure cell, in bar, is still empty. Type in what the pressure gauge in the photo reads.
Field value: 12 bar
